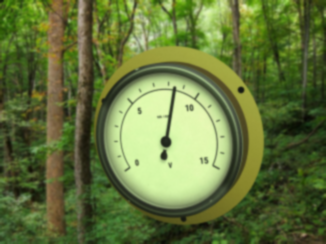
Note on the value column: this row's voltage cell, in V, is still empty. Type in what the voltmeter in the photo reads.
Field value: 8.5 V
